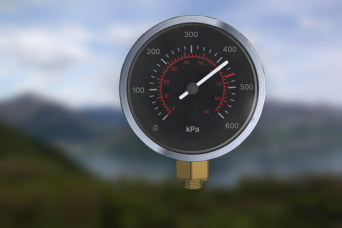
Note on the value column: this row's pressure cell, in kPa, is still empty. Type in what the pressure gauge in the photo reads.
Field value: 420 kPa
